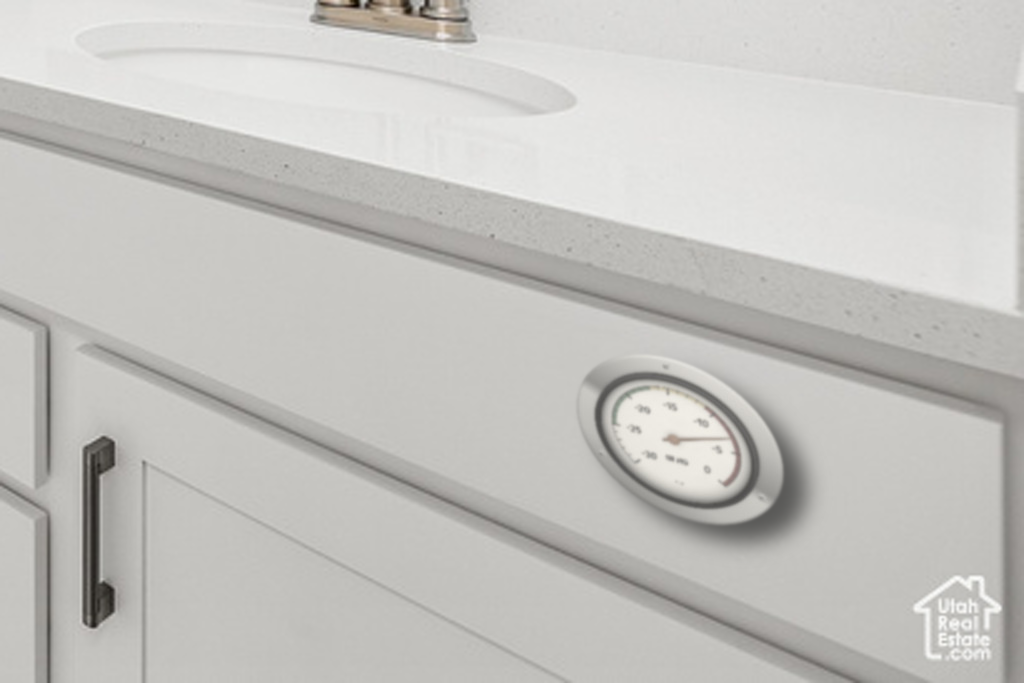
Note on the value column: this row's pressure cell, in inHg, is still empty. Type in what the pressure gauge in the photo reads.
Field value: -7 inHg
